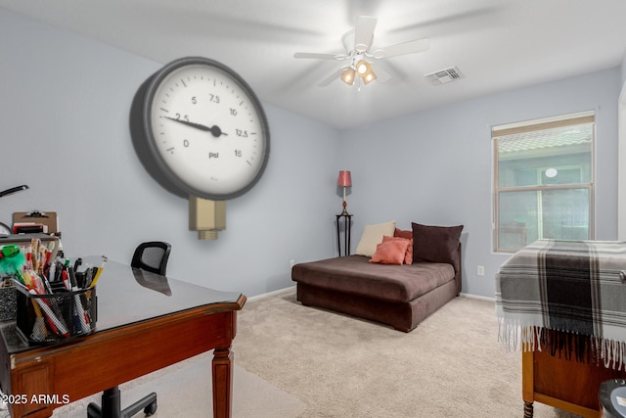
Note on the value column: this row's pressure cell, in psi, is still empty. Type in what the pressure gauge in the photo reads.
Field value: 2 psi
